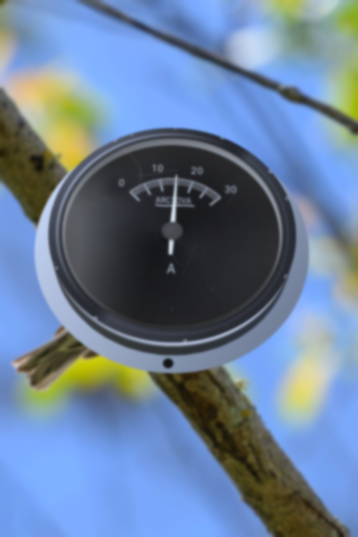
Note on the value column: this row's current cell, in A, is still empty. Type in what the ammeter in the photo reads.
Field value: 15 A
